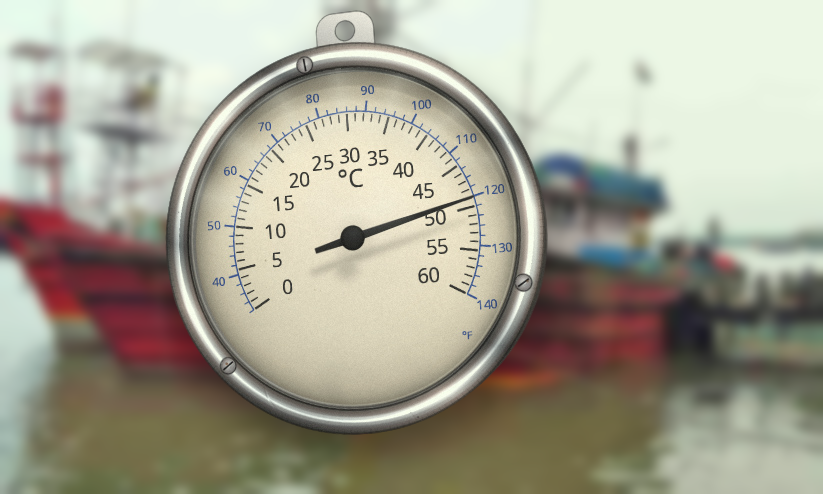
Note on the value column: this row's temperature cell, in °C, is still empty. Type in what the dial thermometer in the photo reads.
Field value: 49 °C
